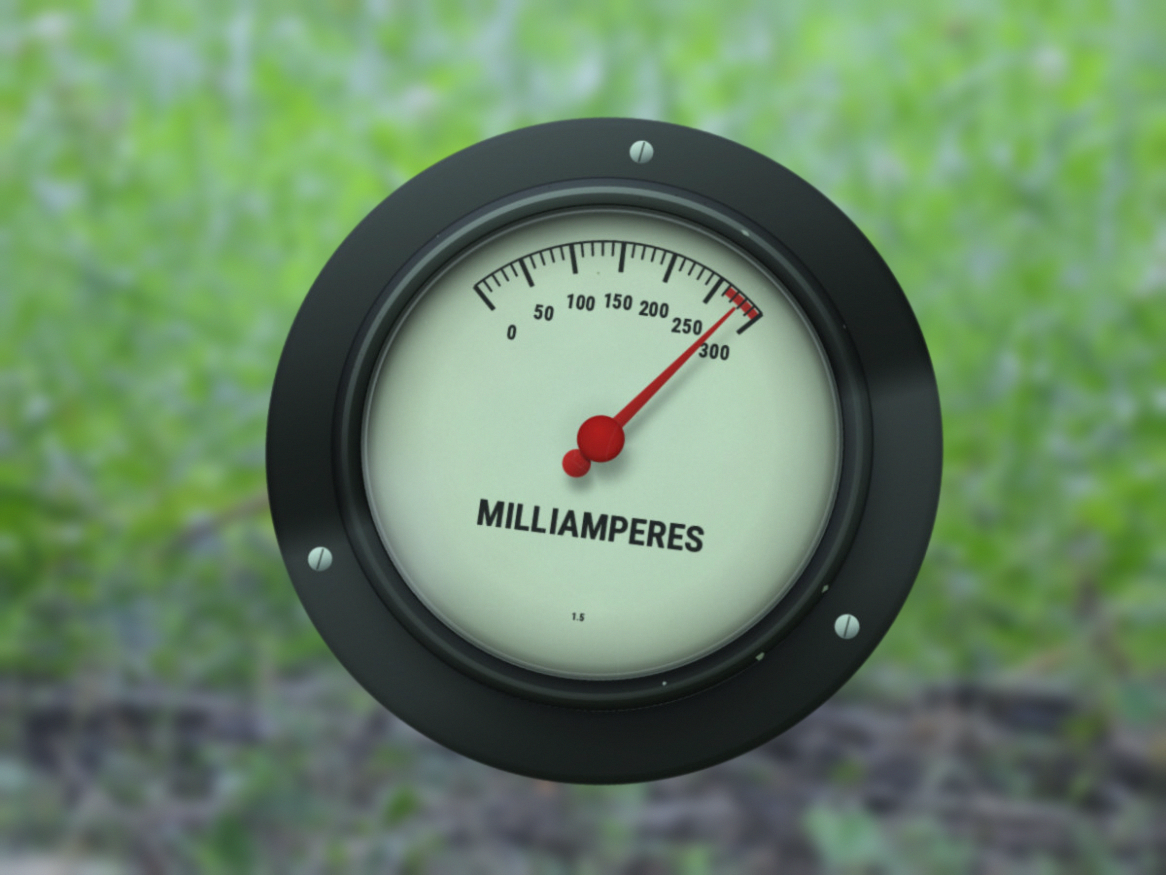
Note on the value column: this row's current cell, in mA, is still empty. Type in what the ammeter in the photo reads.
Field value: 280 mA
